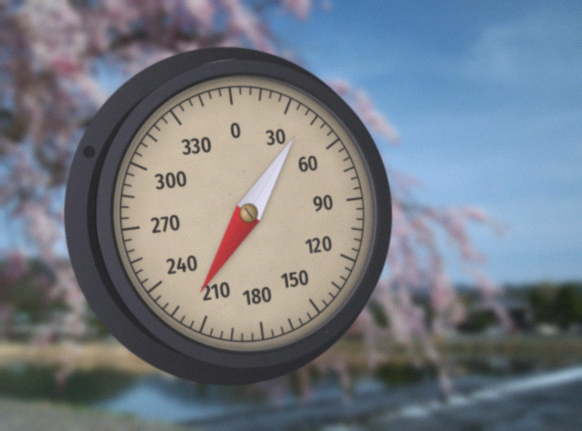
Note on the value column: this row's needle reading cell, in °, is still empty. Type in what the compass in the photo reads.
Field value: 220 °
